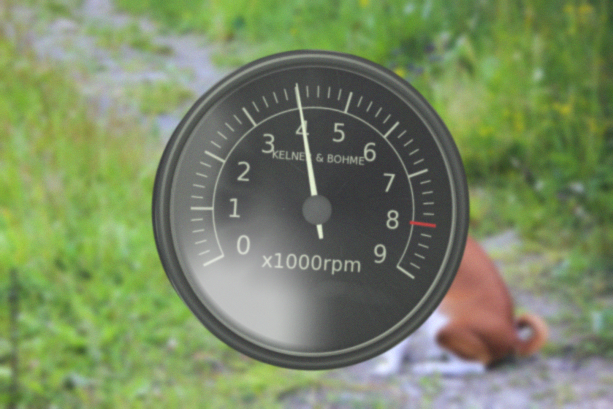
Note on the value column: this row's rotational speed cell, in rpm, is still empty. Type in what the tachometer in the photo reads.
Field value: 4000 rpm
